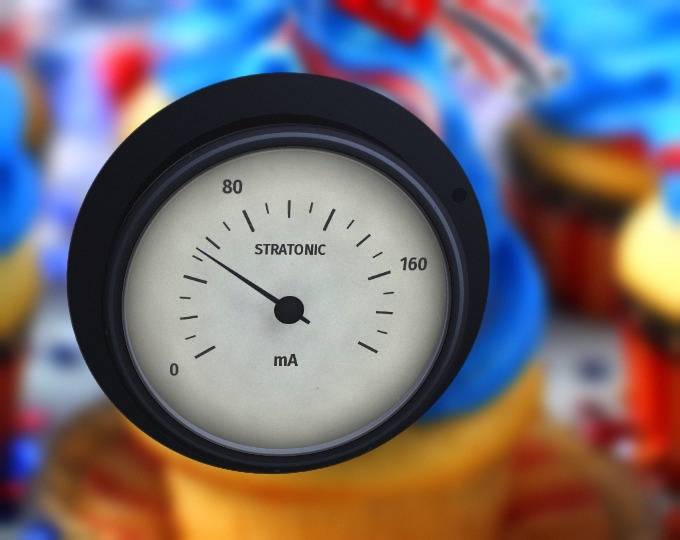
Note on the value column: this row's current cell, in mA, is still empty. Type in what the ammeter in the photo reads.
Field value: 55 mA
